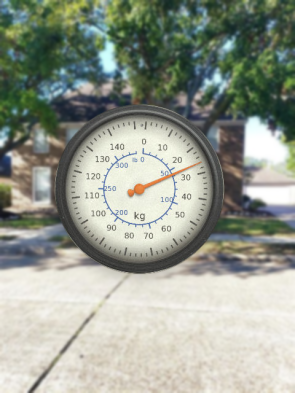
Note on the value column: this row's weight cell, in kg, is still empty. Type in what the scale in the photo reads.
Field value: 26 kg
